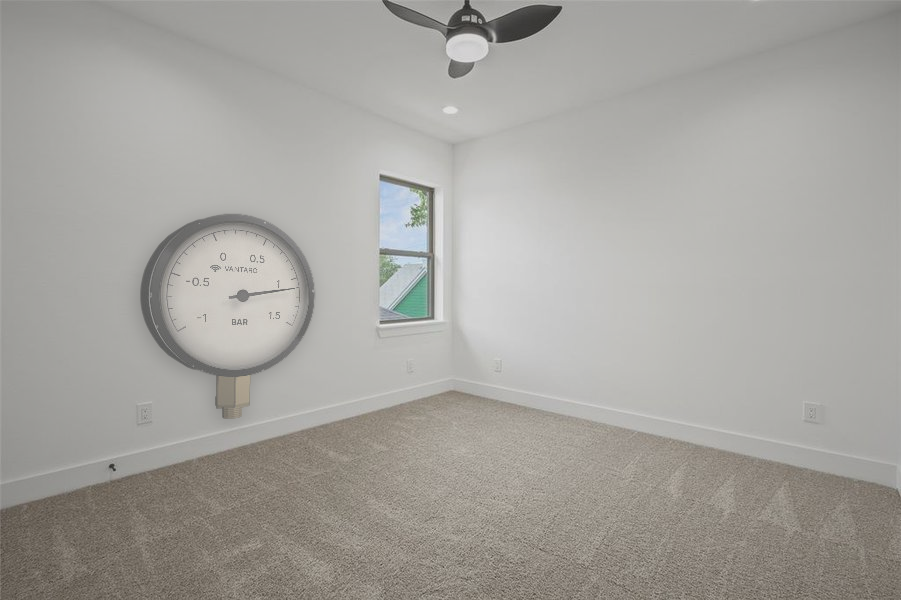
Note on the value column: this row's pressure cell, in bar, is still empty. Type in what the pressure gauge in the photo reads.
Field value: 1.1 bar
